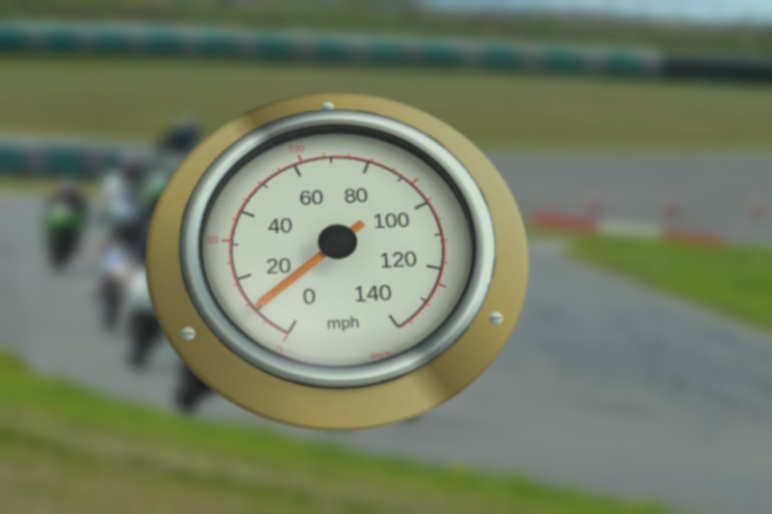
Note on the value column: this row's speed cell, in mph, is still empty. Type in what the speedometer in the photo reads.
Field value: 10 mph
